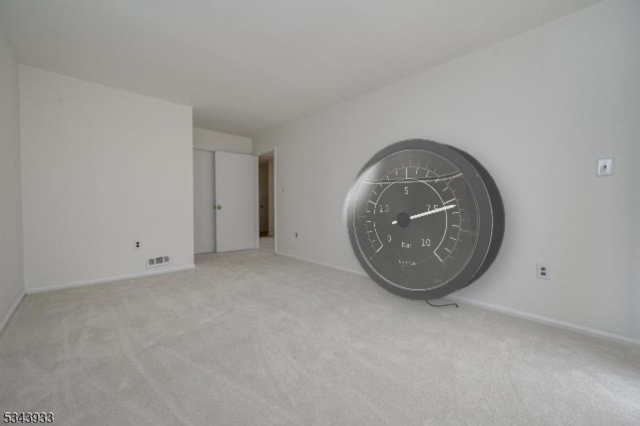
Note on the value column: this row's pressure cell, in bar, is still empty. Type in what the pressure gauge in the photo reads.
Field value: 7.75 bar
